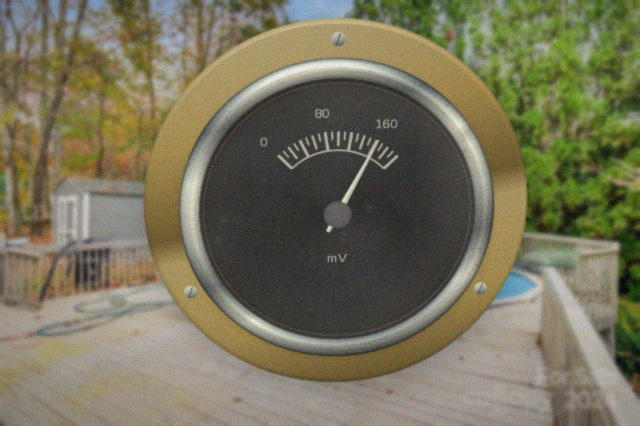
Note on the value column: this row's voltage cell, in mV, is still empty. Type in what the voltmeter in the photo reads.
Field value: 160 mV
